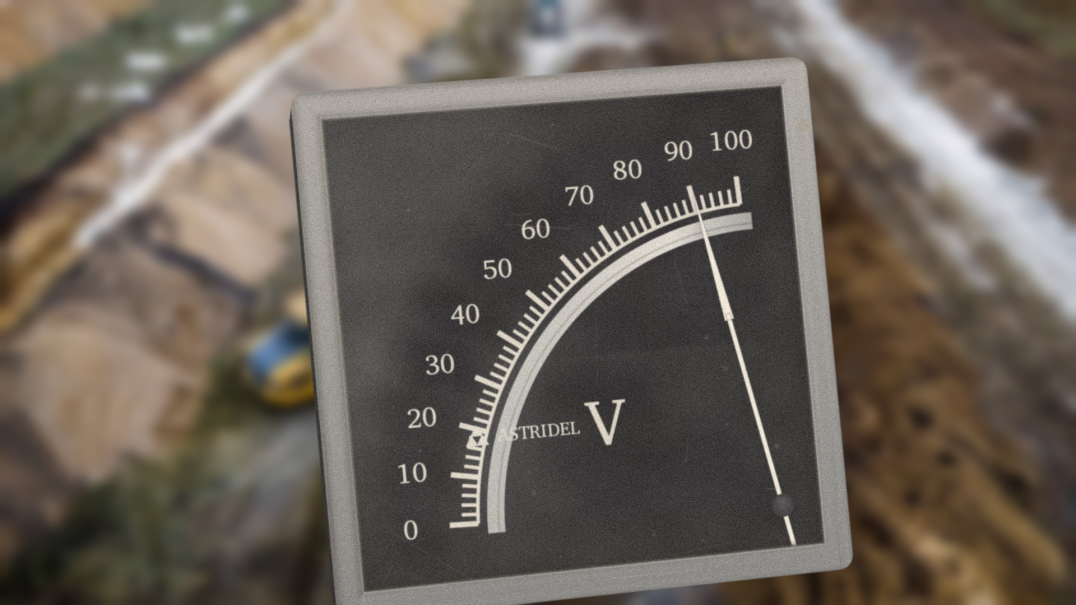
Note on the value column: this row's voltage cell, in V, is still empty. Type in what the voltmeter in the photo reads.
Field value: 90 V
